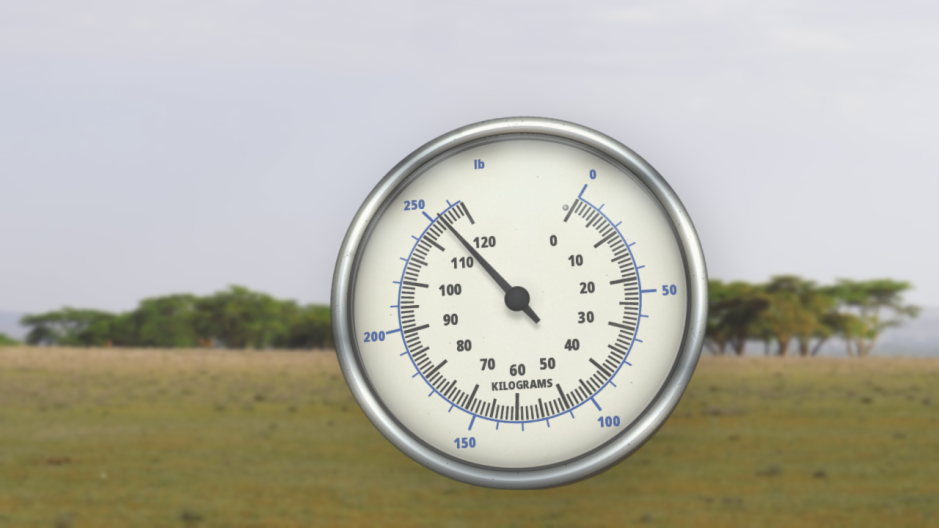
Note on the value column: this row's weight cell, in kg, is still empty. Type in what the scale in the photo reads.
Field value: 115 kg
